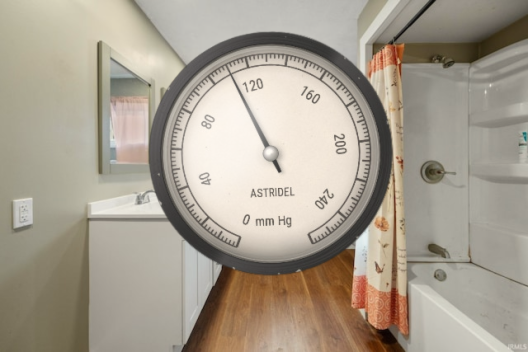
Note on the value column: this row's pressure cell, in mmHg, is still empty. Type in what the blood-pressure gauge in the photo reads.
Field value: 110 mmHg
